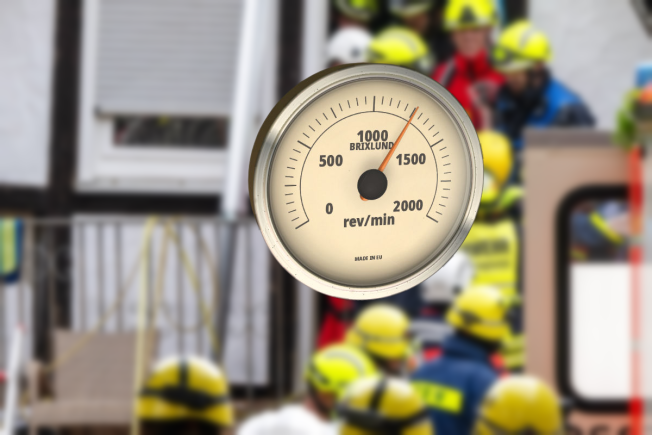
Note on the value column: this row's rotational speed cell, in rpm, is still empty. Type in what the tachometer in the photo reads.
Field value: 1250 rpm
